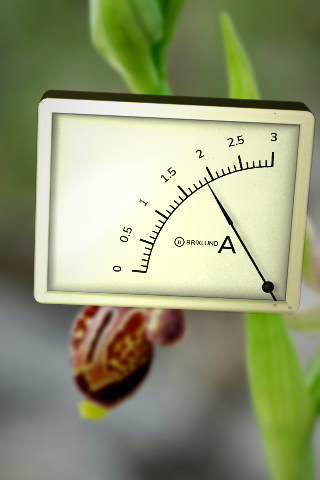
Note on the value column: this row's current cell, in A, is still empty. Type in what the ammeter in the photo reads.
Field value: 1.9 A
